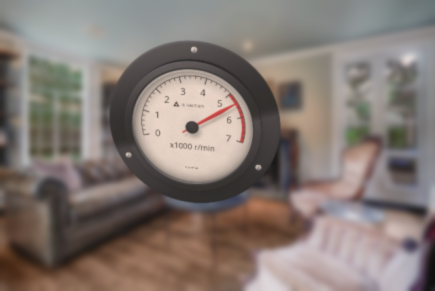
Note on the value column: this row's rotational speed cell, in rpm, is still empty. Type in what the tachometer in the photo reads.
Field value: 5400 rpm
